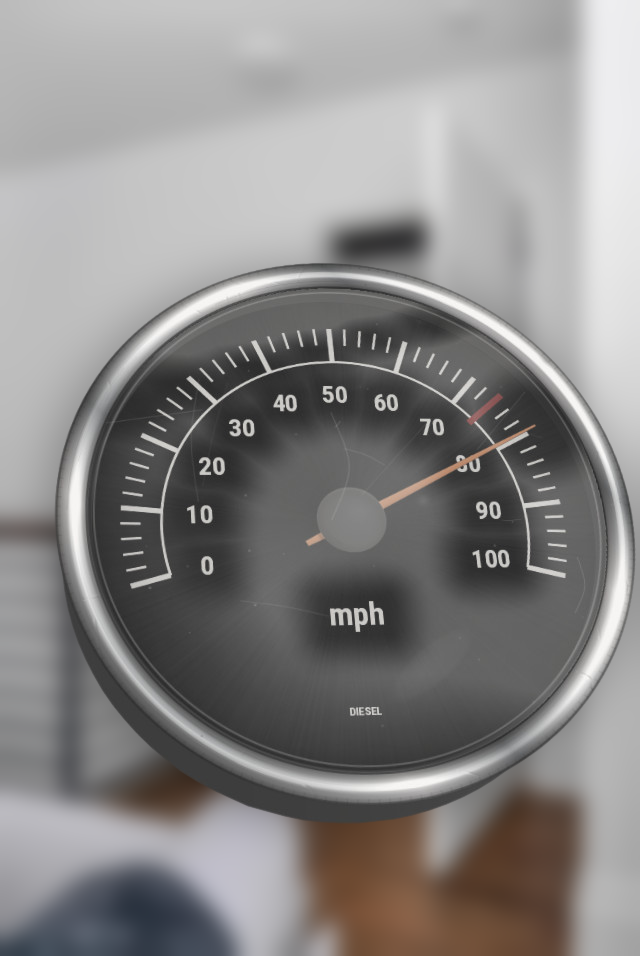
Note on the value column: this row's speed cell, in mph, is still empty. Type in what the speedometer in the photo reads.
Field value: 80 mph
